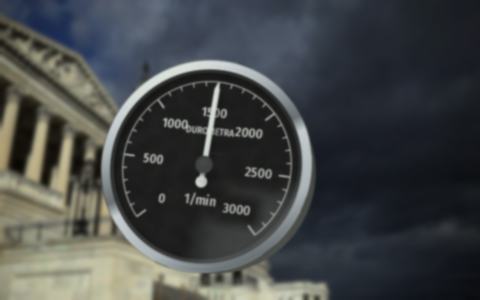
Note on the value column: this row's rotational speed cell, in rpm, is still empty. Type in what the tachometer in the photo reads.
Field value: 1500 rpm
